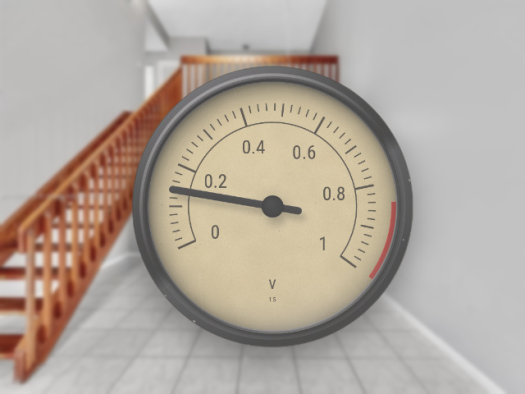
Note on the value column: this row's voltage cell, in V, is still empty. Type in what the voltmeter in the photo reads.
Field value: 0.14 V
